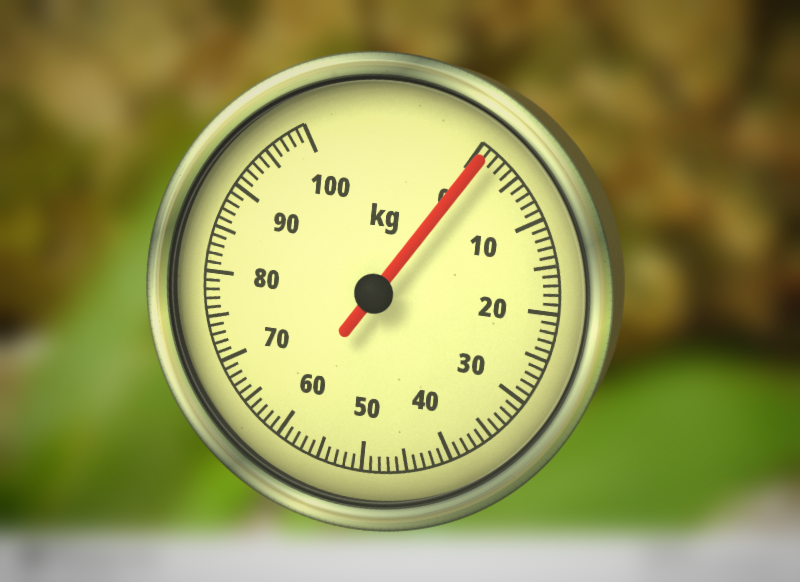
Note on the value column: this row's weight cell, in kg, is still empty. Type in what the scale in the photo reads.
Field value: 1 kg
